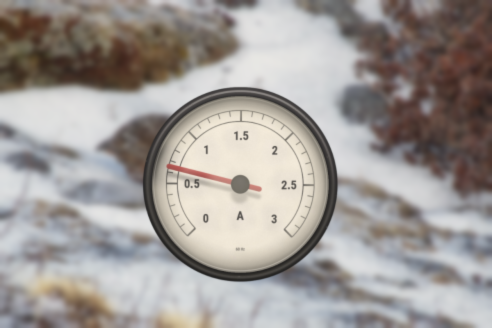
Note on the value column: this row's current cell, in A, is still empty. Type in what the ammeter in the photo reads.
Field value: 0.65 A
